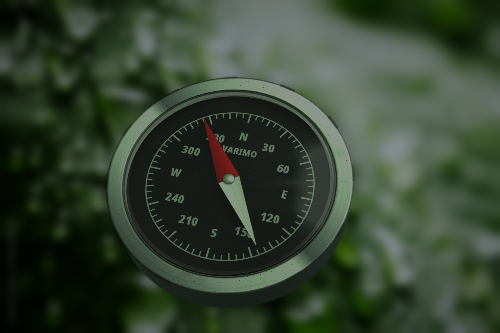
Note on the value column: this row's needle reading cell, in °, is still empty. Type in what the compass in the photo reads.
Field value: 325 °
